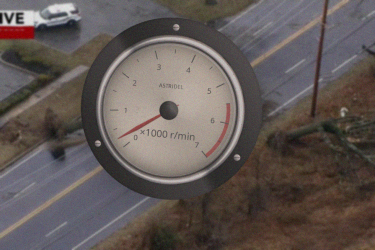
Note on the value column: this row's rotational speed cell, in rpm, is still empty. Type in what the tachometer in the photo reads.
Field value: 250 rpm
